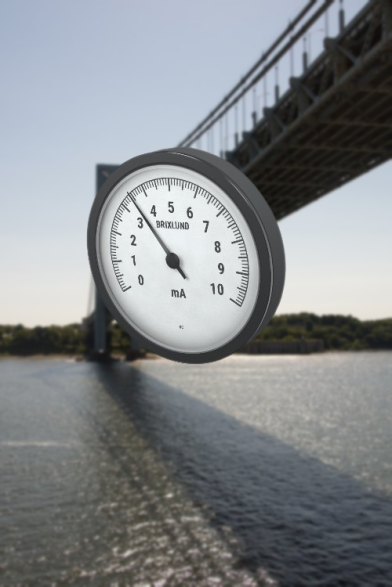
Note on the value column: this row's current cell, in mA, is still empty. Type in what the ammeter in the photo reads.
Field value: 3.5 mA
